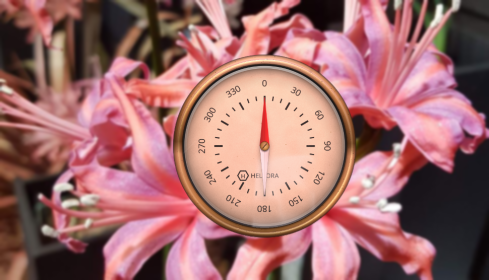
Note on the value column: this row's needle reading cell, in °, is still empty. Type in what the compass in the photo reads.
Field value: 0 °
